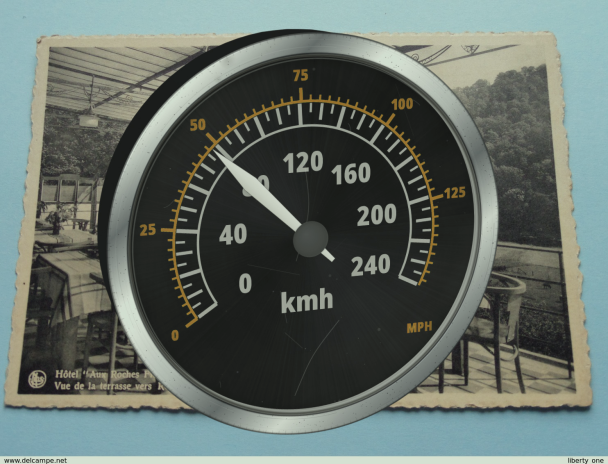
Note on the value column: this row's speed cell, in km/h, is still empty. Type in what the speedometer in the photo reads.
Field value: 77.5 km/h
